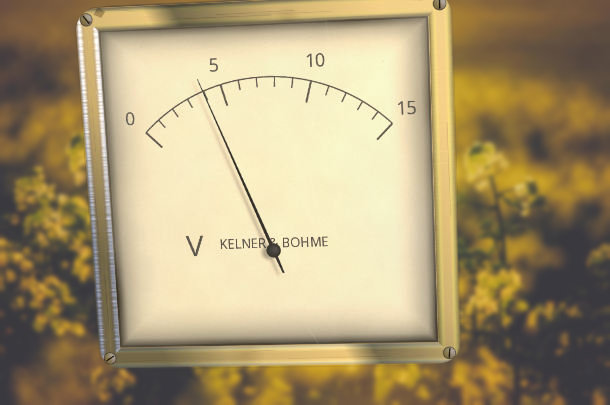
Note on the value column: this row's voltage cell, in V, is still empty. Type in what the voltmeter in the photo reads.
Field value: 4 V
